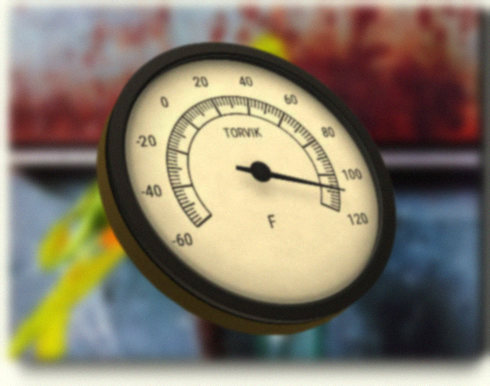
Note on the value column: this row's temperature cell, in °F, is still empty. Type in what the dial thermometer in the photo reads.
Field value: 110 °F
